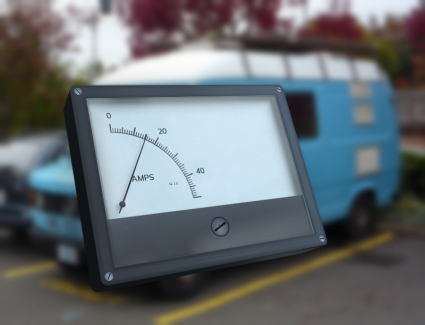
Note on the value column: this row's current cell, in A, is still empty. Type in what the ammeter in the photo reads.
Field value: 15 A
